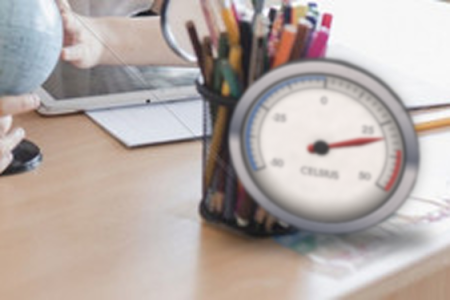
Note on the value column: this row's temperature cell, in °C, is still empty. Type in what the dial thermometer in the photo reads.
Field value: 30 °C
